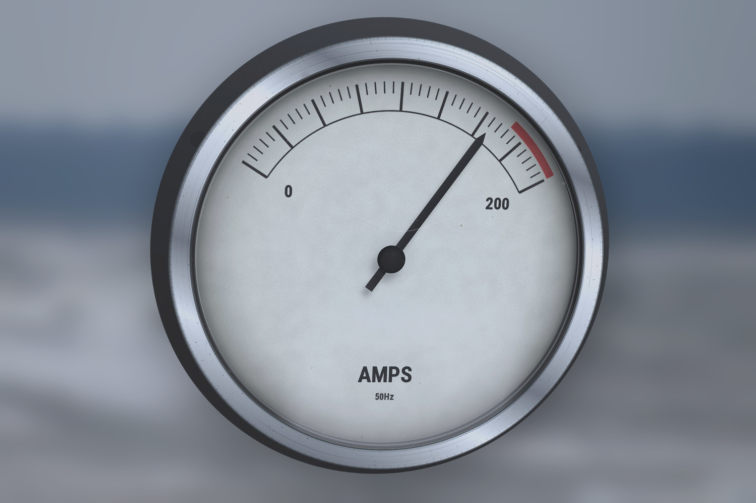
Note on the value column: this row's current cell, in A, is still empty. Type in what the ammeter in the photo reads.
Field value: 155 A
